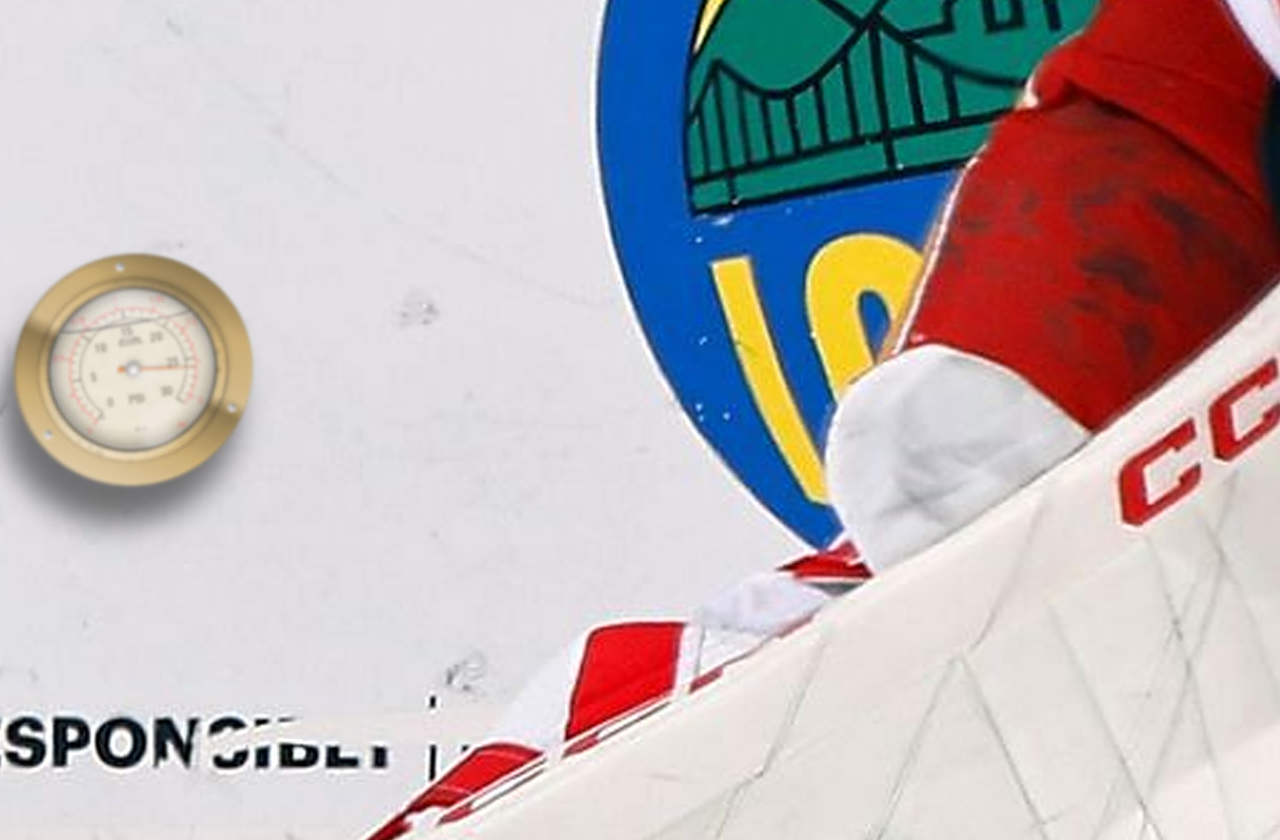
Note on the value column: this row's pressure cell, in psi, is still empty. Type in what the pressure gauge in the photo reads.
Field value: 26 psi
